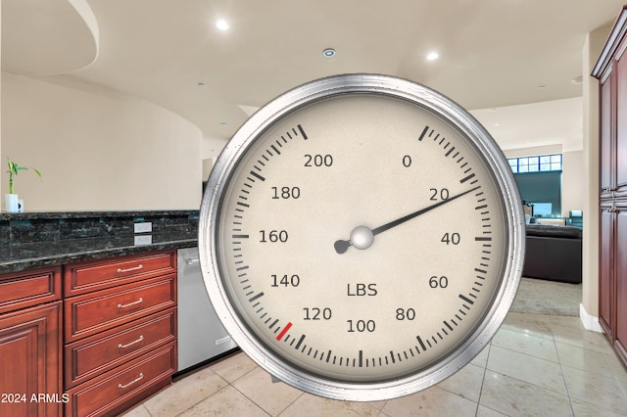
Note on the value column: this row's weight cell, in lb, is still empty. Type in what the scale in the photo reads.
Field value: 24 lb
